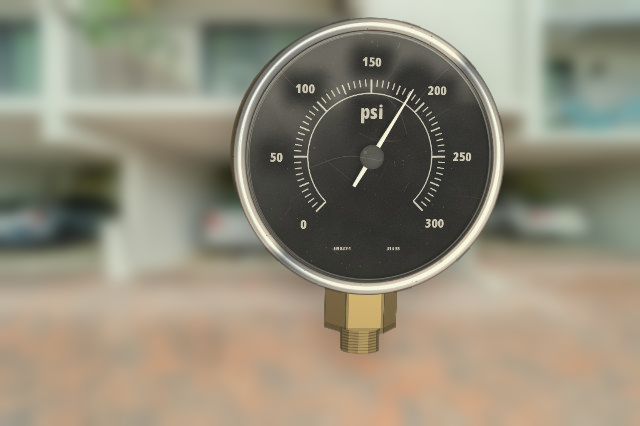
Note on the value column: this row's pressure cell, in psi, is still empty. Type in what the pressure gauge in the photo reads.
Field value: 185 psi
